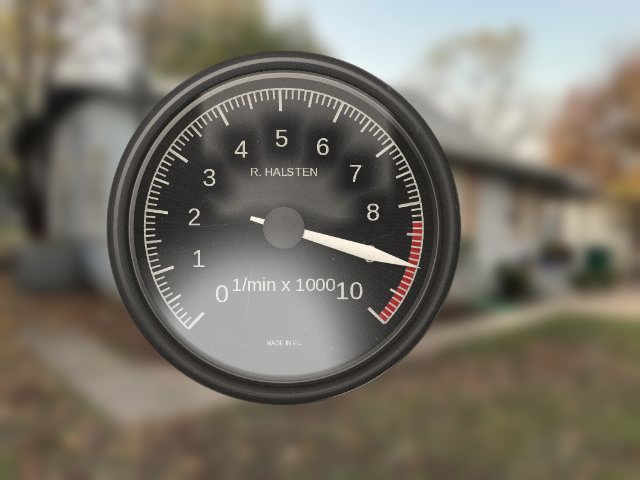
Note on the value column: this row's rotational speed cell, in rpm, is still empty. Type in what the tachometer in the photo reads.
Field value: 9000 rpm
